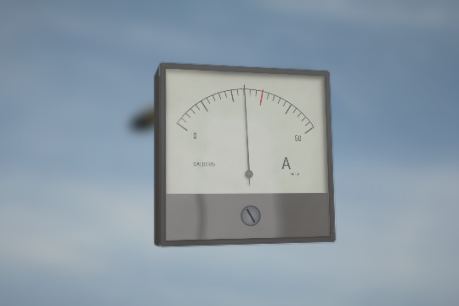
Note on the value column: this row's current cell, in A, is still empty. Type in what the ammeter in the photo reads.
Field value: 24 A
